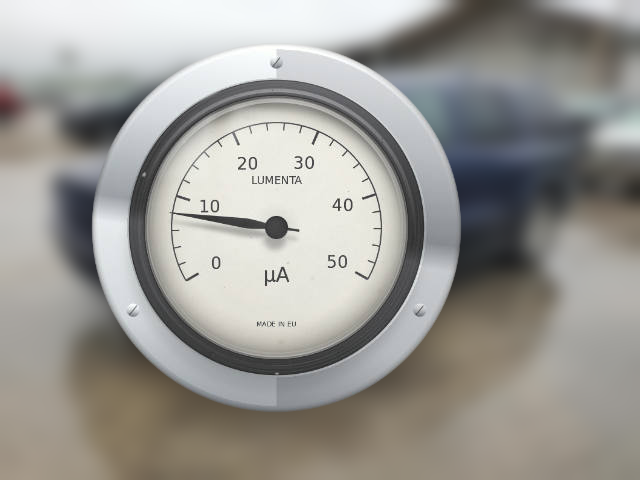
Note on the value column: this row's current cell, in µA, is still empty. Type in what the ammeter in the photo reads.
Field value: 8 µA
